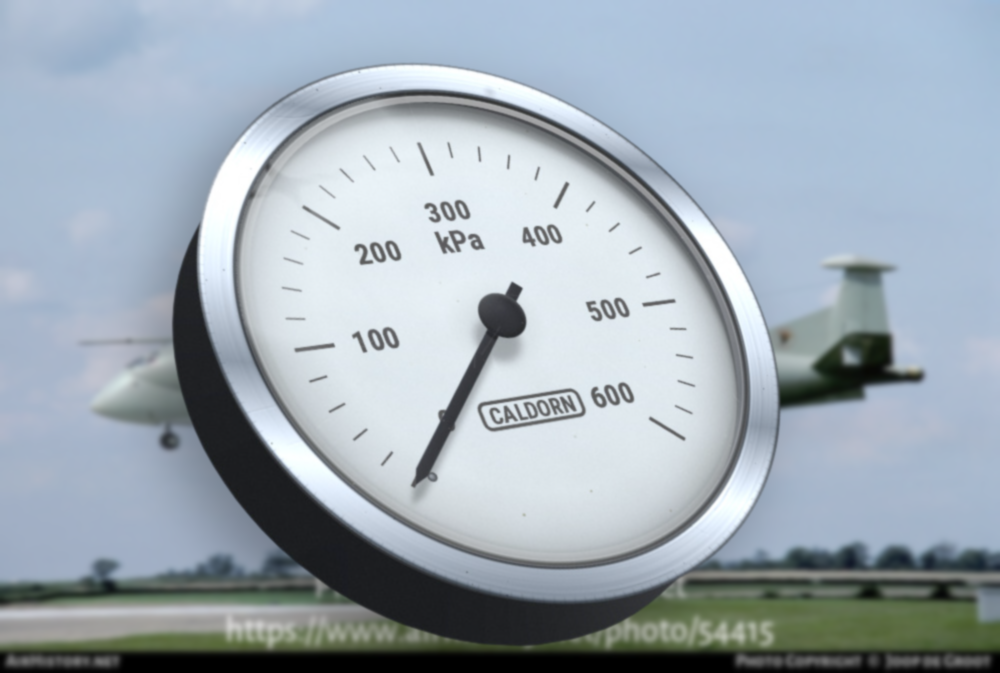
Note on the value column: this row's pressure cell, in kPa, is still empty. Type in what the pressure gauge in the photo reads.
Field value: 0 kPa
